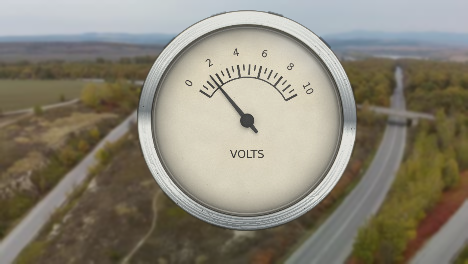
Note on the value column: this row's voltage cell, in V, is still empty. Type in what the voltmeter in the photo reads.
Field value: 1.5 V
